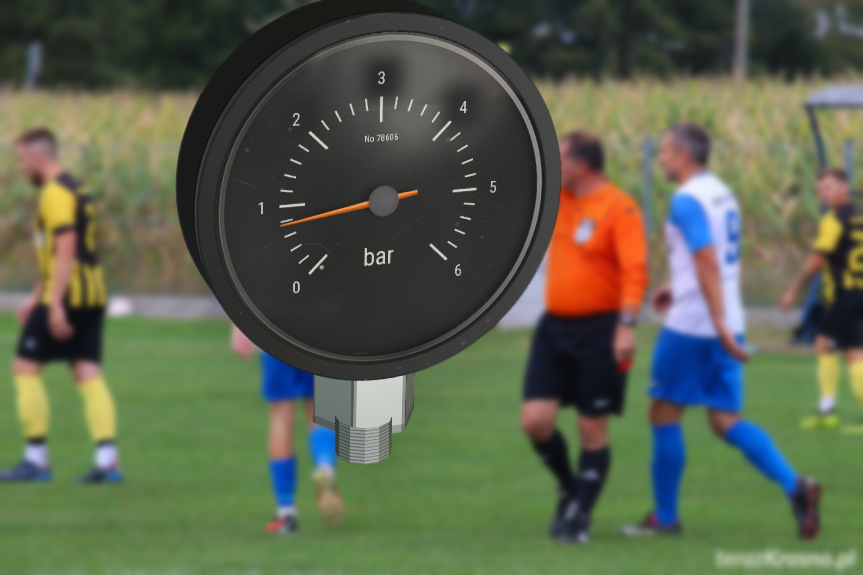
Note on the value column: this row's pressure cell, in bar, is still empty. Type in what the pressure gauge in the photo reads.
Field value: 0.8 bar
